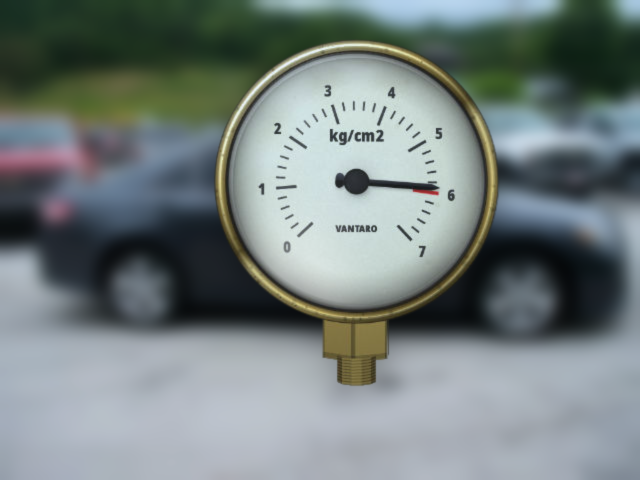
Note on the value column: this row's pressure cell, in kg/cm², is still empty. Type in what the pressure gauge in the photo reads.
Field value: 5.9 kg/cm²
